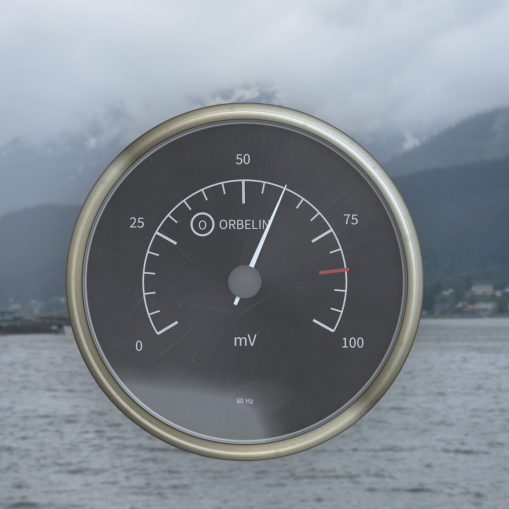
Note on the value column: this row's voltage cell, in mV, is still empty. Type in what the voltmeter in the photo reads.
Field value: 60 mV
